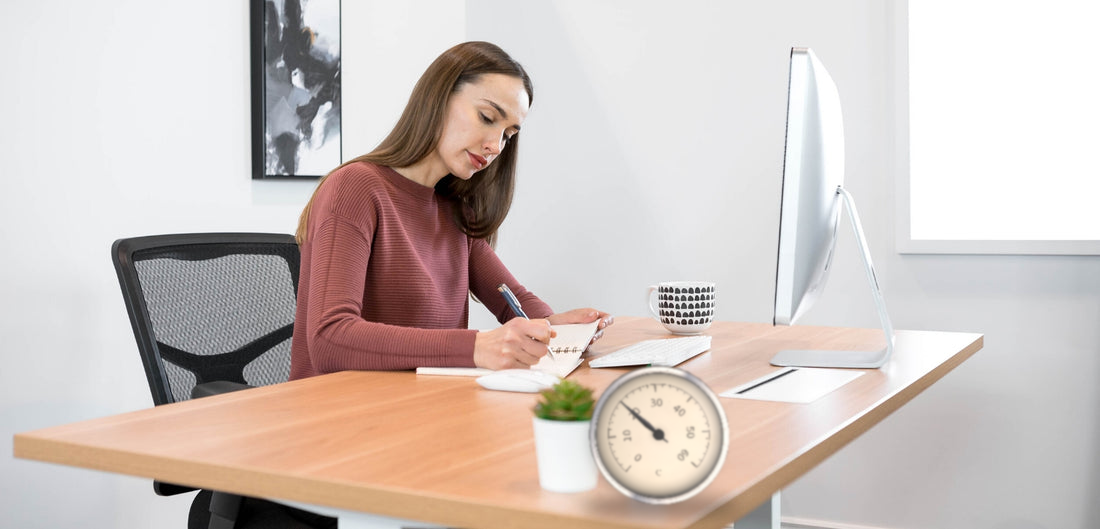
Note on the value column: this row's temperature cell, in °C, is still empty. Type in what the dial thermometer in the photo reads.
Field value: 20 °C
